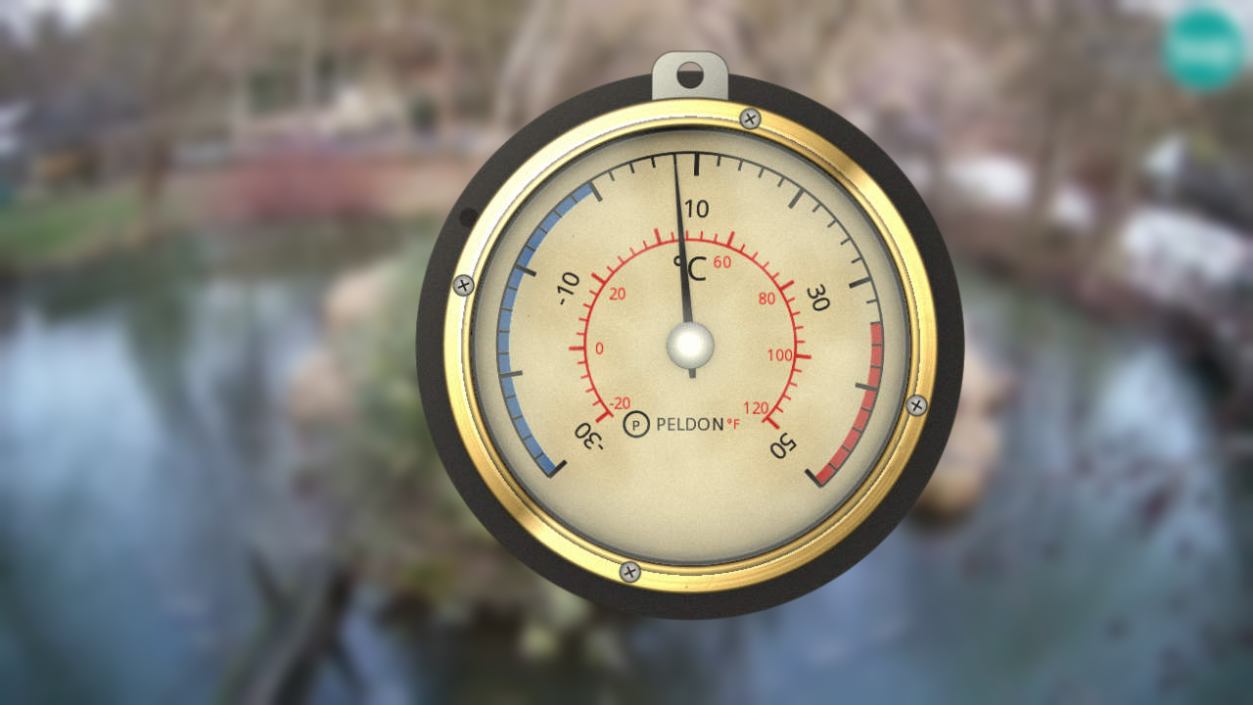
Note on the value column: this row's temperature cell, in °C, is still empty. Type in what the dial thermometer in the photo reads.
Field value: 8 °C
